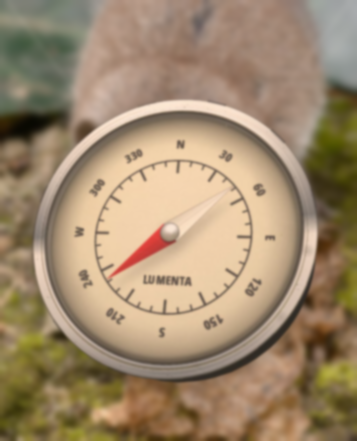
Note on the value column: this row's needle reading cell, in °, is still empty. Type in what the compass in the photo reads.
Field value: 230 °
